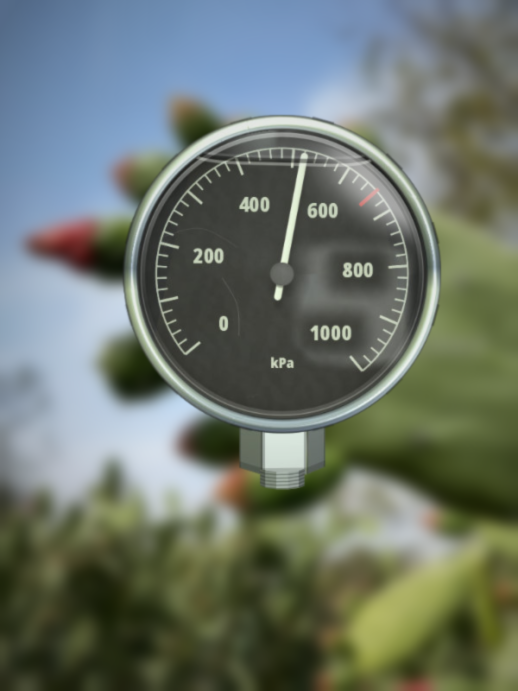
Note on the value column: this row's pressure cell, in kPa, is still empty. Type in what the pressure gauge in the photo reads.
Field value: 520 kPa
